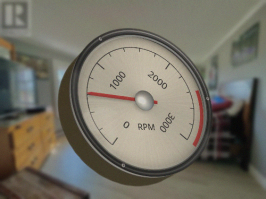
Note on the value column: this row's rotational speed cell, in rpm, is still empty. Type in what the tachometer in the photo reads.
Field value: 600 rpm
